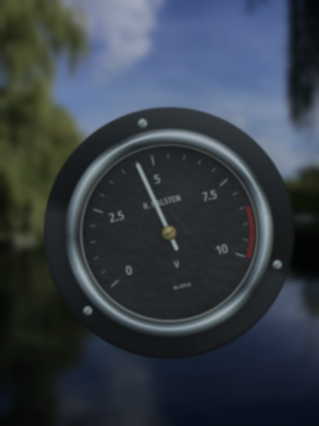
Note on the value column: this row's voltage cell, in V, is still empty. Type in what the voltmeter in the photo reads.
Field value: 4.5 V
